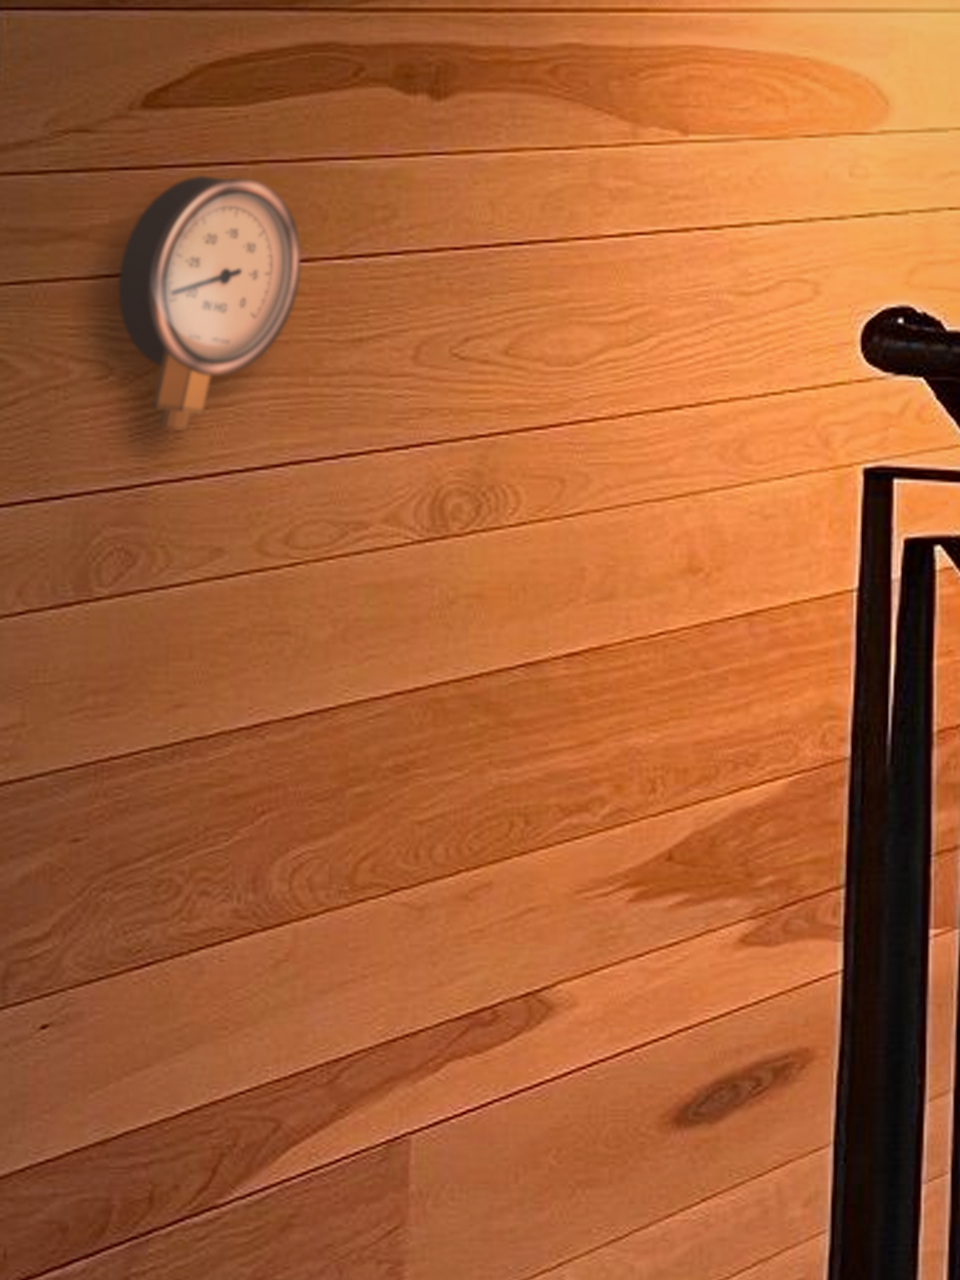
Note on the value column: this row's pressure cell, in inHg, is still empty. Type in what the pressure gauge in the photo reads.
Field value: -29 inHg
